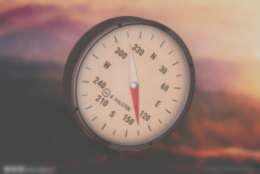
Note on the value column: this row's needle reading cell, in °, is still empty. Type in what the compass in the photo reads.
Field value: 135 °
